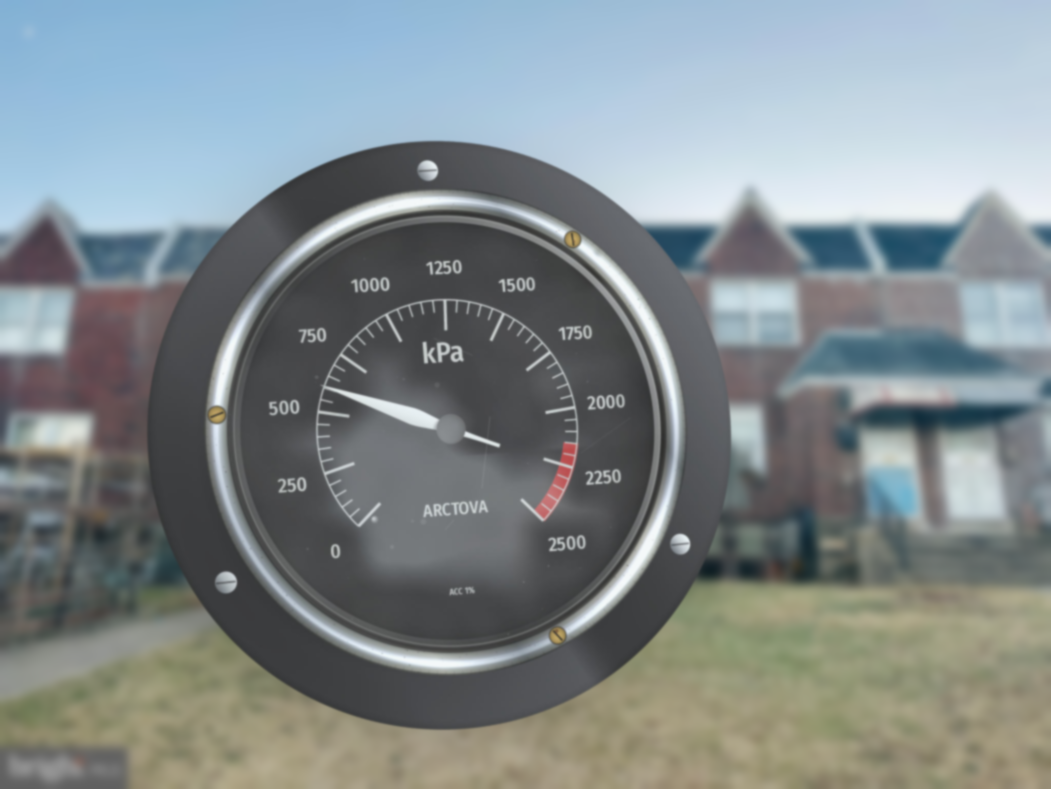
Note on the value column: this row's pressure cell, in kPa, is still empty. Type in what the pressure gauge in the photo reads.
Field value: 600 kPa
